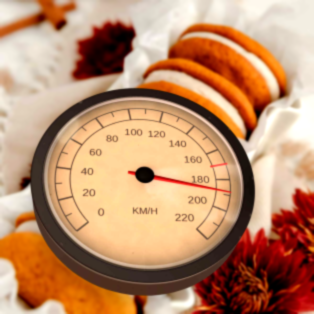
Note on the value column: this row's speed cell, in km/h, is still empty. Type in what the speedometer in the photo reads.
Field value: 190 km/h
